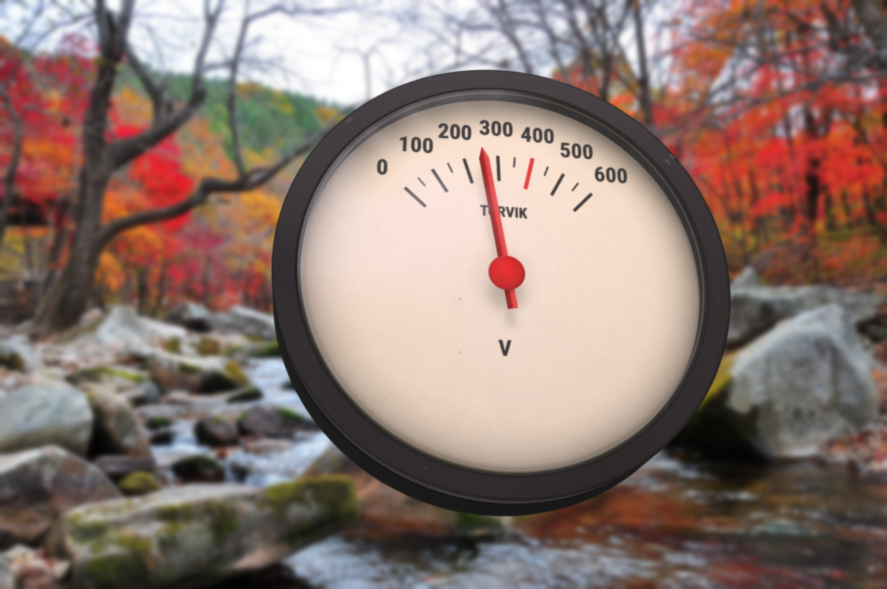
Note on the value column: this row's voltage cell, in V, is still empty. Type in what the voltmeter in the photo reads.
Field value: 250 V
